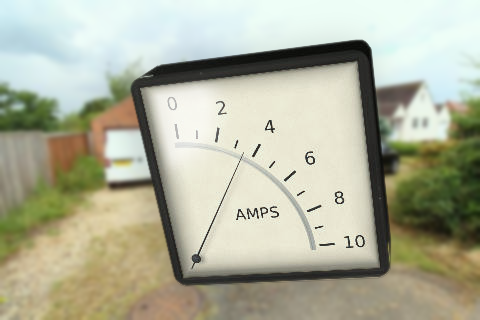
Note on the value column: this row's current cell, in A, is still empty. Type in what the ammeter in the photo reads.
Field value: 3.5 A
